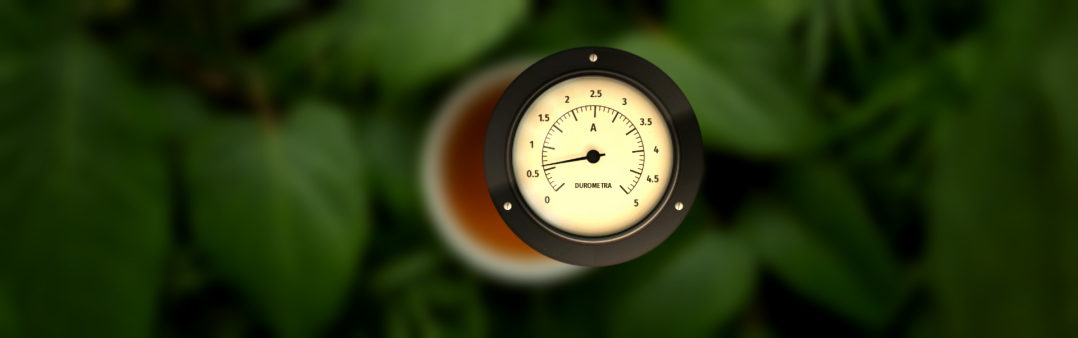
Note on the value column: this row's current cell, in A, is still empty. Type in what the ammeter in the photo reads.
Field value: 0.6 A
